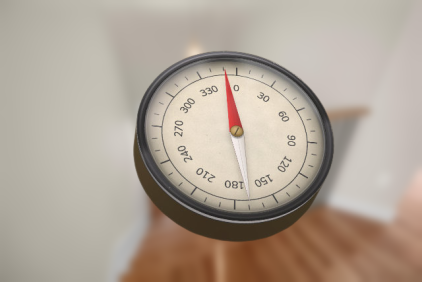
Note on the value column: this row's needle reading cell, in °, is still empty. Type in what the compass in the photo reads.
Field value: 350 °
